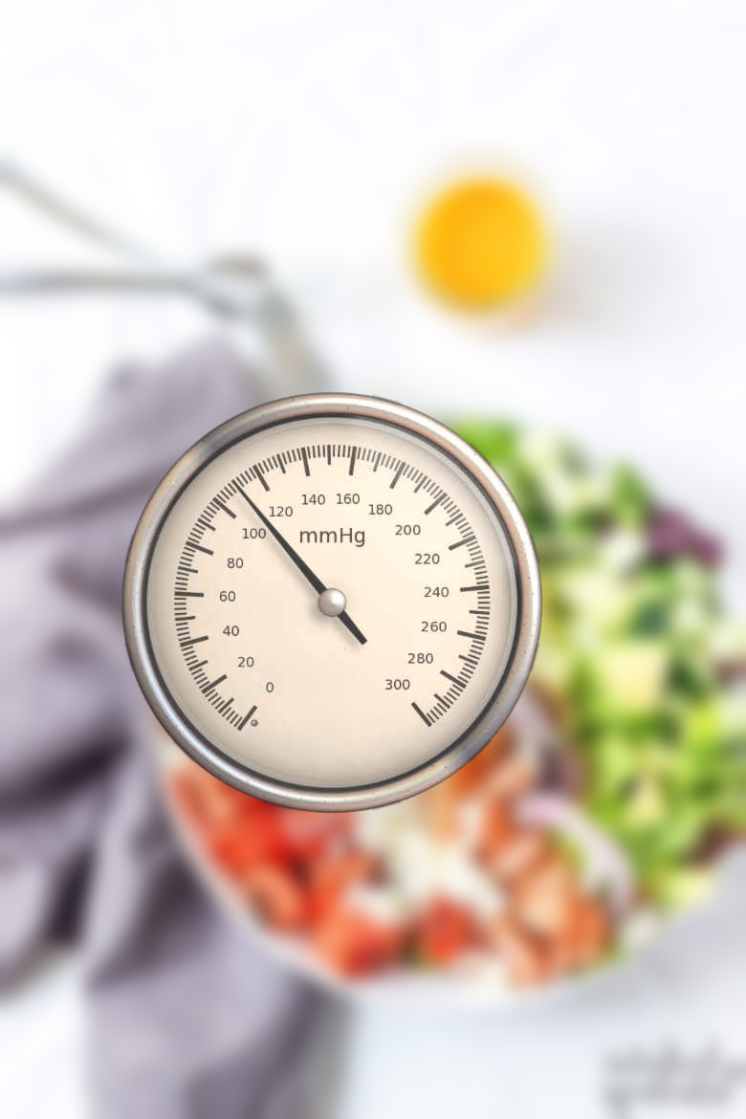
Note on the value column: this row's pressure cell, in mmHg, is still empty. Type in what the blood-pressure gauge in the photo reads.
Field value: 110 mmHg
